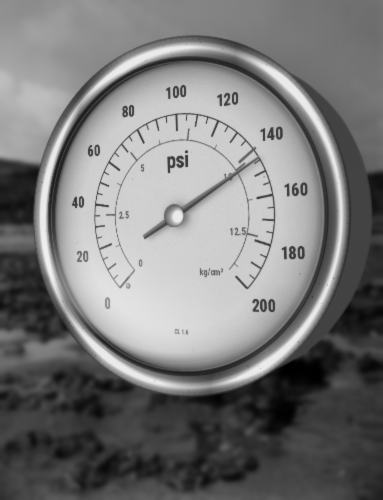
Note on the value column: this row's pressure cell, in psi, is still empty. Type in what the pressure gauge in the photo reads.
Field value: 145 psi
